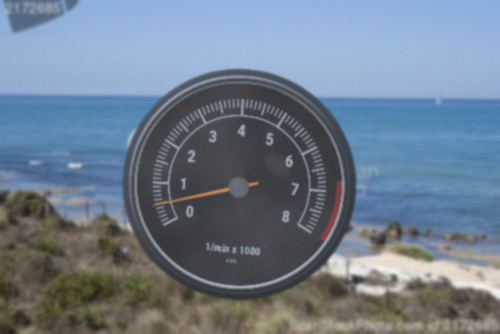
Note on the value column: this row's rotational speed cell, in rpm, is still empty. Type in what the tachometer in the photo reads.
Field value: 500 rpm
